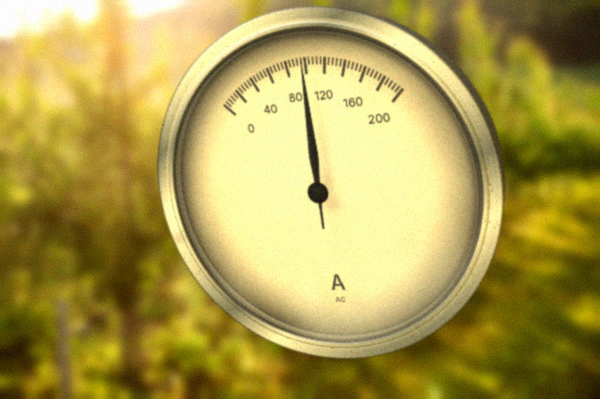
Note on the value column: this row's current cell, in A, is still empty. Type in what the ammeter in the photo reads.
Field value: 100 A
